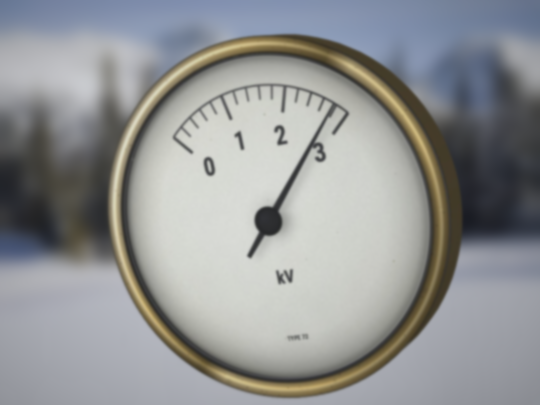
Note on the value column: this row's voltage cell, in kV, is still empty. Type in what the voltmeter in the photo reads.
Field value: 2.8 kV
